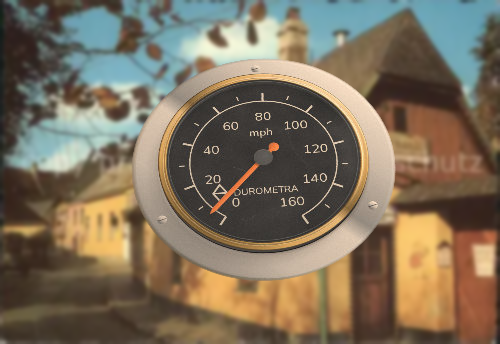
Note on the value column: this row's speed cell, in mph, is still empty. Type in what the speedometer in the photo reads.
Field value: 5 mph
